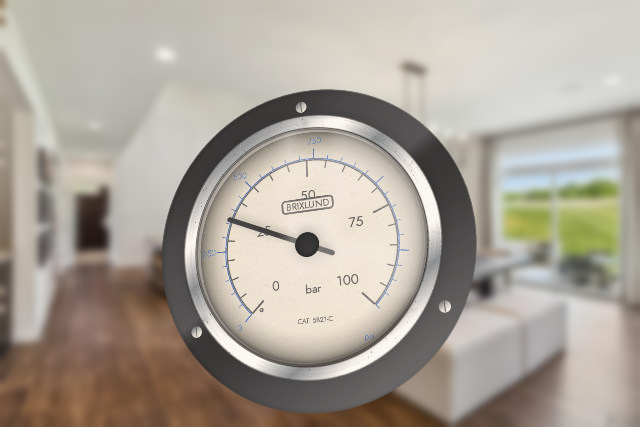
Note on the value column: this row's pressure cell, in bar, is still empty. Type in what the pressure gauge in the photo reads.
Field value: 25 bar
